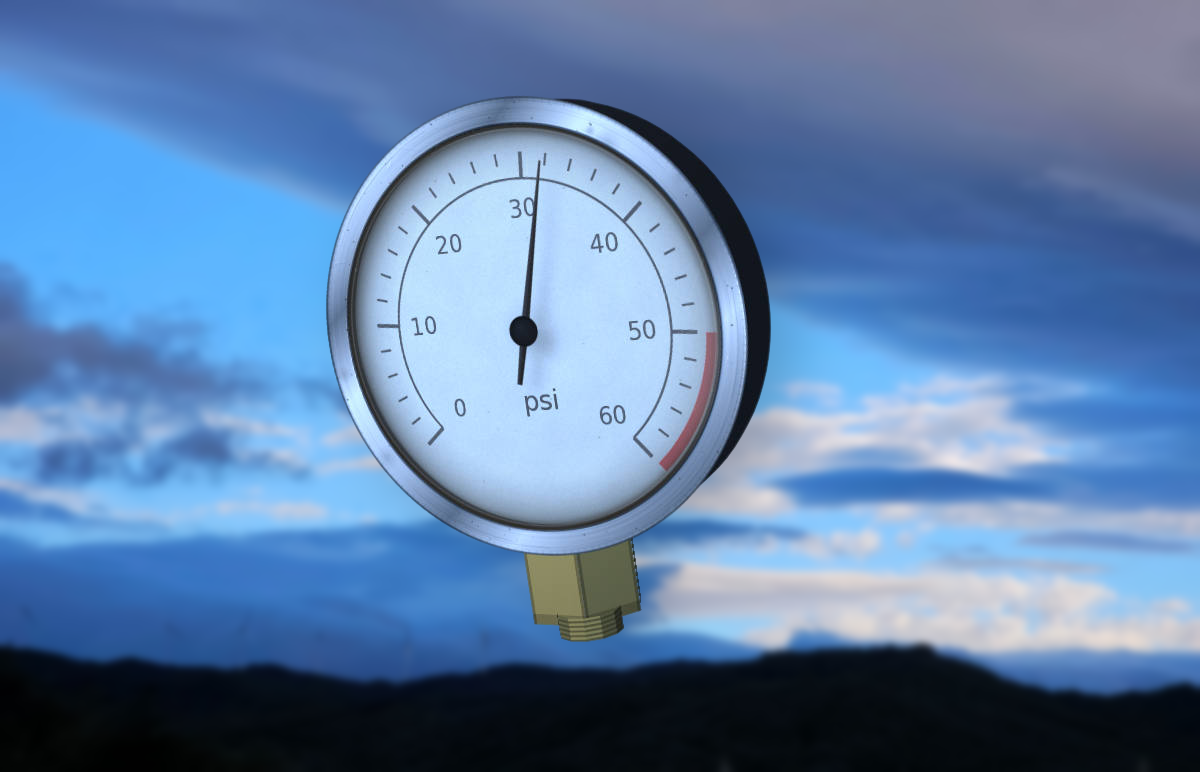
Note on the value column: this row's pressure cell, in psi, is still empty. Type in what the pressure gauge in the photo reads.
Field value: 32 psi
